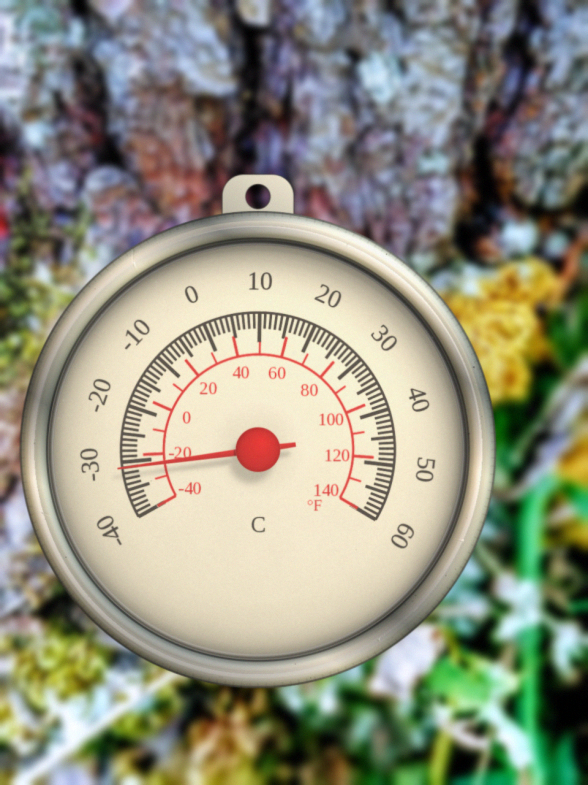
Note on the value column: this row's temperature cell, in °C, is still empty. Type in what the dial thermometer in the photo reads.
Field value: -31 °C
